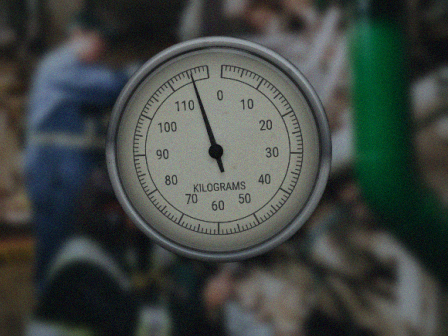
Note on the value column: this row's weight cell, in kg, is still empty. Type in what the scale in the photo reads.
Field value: 116 kg
